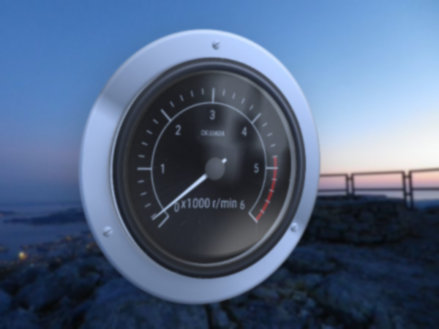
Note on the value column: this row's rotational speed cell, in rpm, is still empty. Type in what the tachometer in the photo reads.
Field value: 200 rpm
